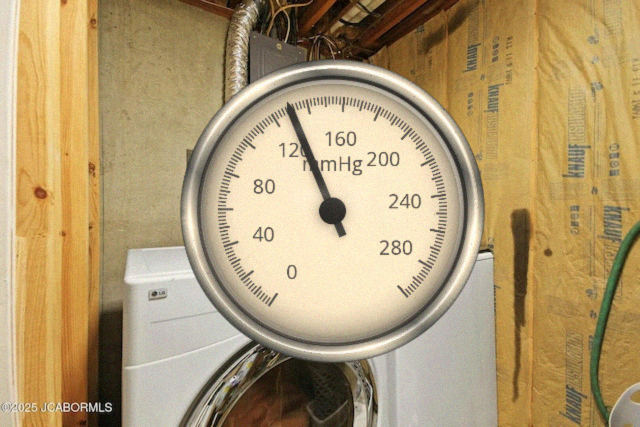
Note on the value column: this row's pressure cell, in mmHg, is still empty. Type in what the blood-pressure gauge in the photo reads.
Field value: 130 mmHg
